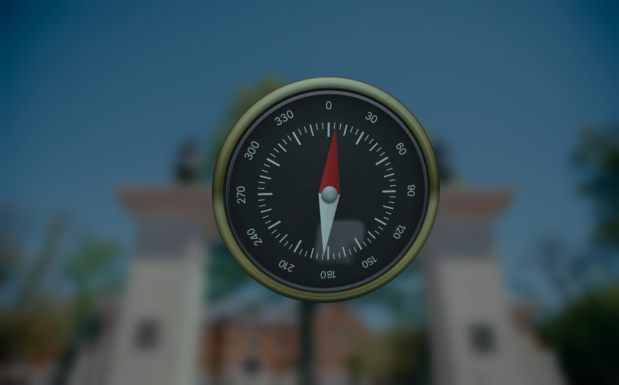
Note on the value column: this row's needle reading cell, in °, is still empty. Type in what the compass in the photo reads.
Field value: 5 °
